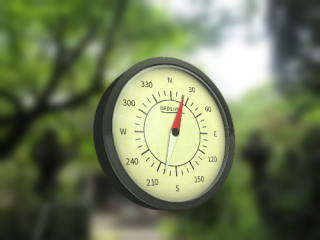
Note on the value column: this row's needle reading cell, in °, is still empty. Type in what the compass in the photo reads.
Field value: 20 °
